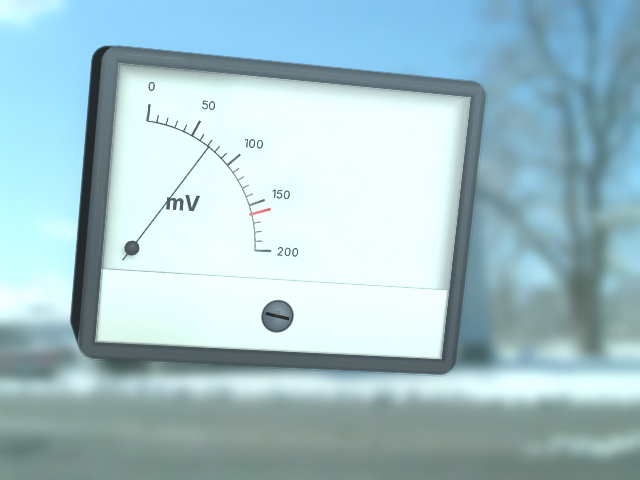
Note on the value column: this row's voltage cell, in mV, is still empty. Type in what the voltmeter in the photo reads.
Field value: 70 mV
